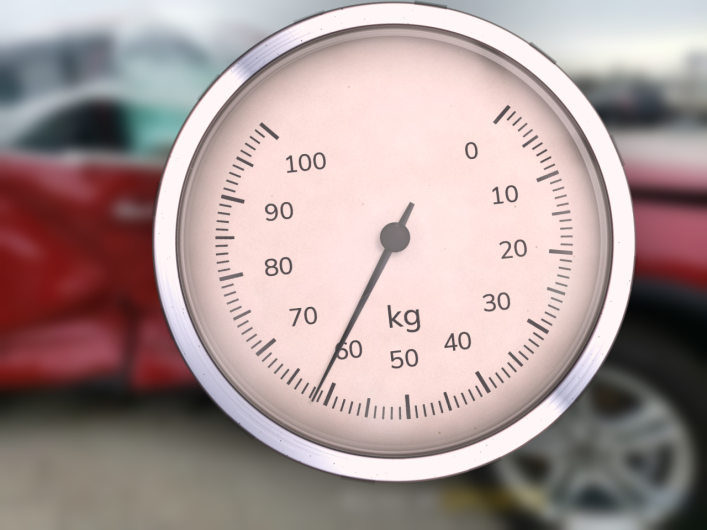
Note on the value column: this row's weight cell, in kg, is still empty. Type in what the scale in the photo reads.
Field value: 61.5 kg
